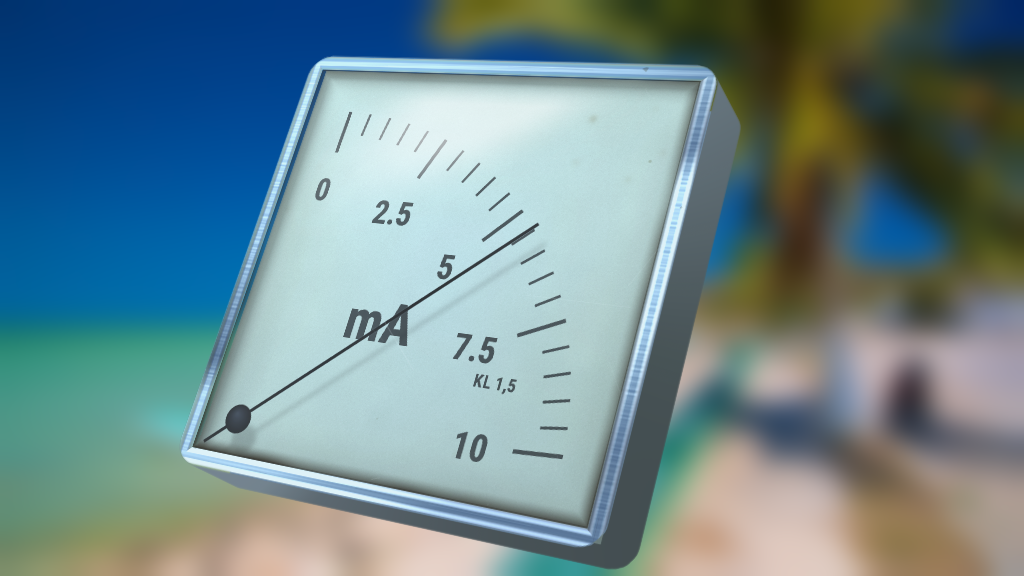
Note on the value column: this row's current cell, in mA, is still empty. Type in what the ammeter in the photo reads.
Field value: 5.5 mA
